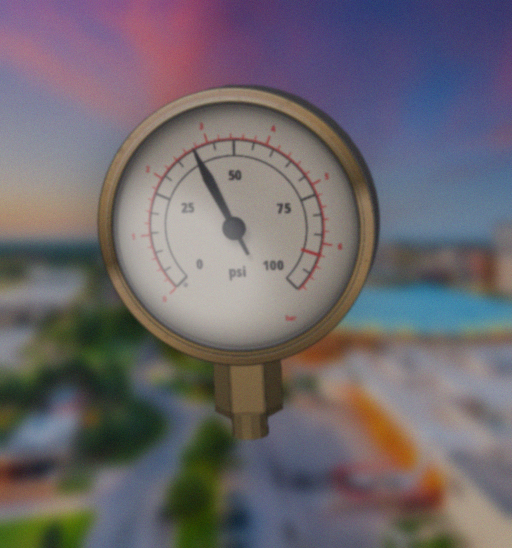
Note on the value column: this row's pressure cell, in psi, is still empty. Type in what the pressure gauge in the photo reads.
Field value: 40 psi
